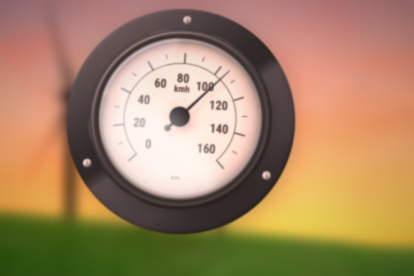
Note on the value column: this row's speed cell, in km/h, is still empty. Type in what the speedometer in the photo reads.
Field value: 105 km/h
